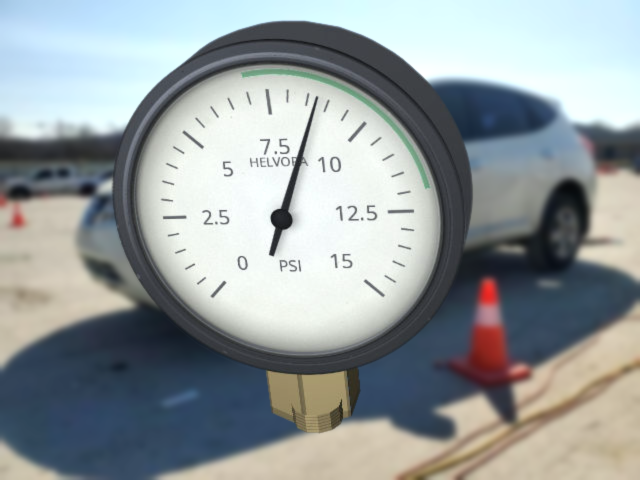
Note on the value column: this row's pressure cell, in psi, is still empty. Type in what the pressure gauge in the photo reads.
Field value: 8.75 psi
